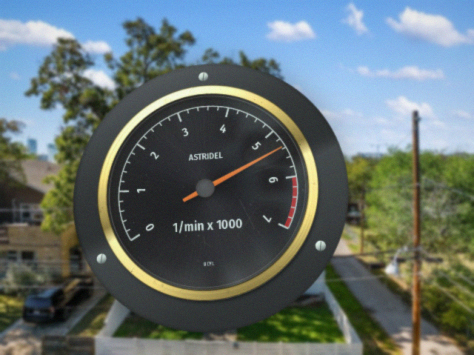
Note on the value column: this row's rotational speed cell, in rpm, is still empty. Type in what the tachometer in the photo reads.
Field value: 5400 rpm
